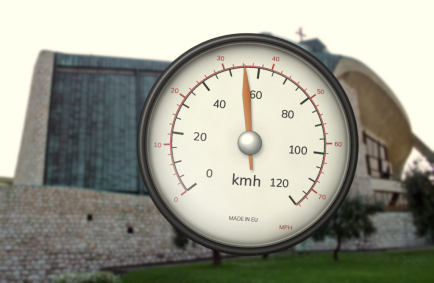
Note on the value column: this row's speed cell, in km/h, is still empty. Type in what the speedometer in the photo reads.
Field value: 55 km/h
